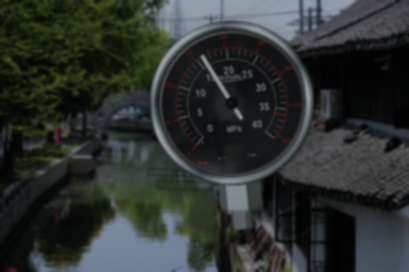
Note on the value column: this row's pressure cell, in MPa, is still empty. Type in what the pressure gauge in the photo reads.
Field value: 16 MPa
